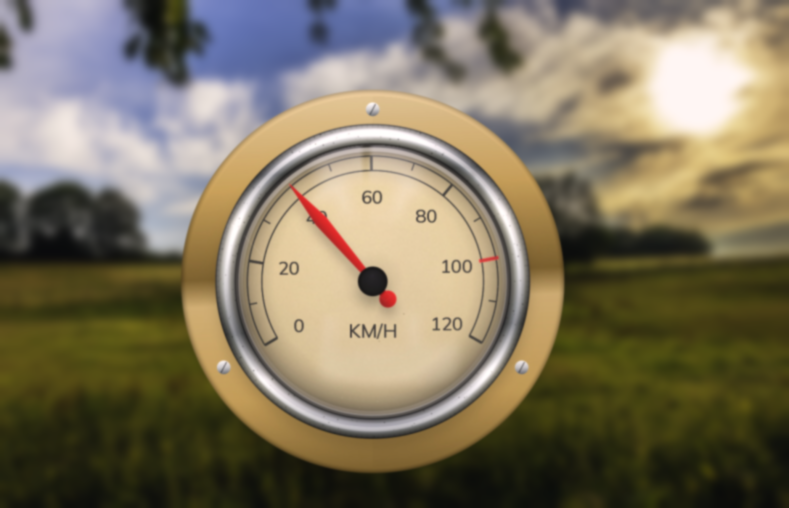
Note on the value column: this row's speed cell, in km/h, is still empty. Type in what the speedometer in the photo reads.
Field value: 40 km/h
